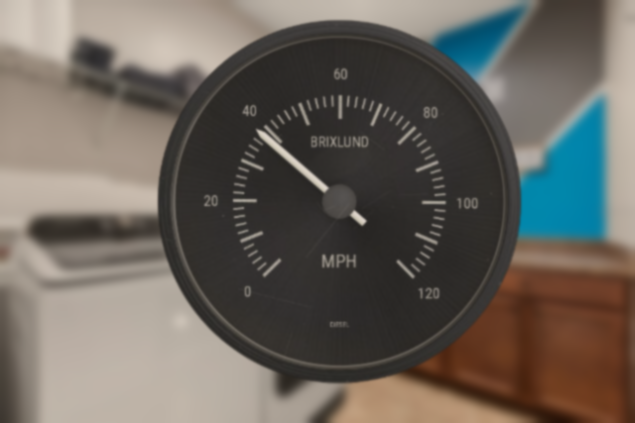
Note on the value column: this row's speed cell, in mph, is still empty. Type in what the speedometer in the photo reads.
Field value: 38 mph
